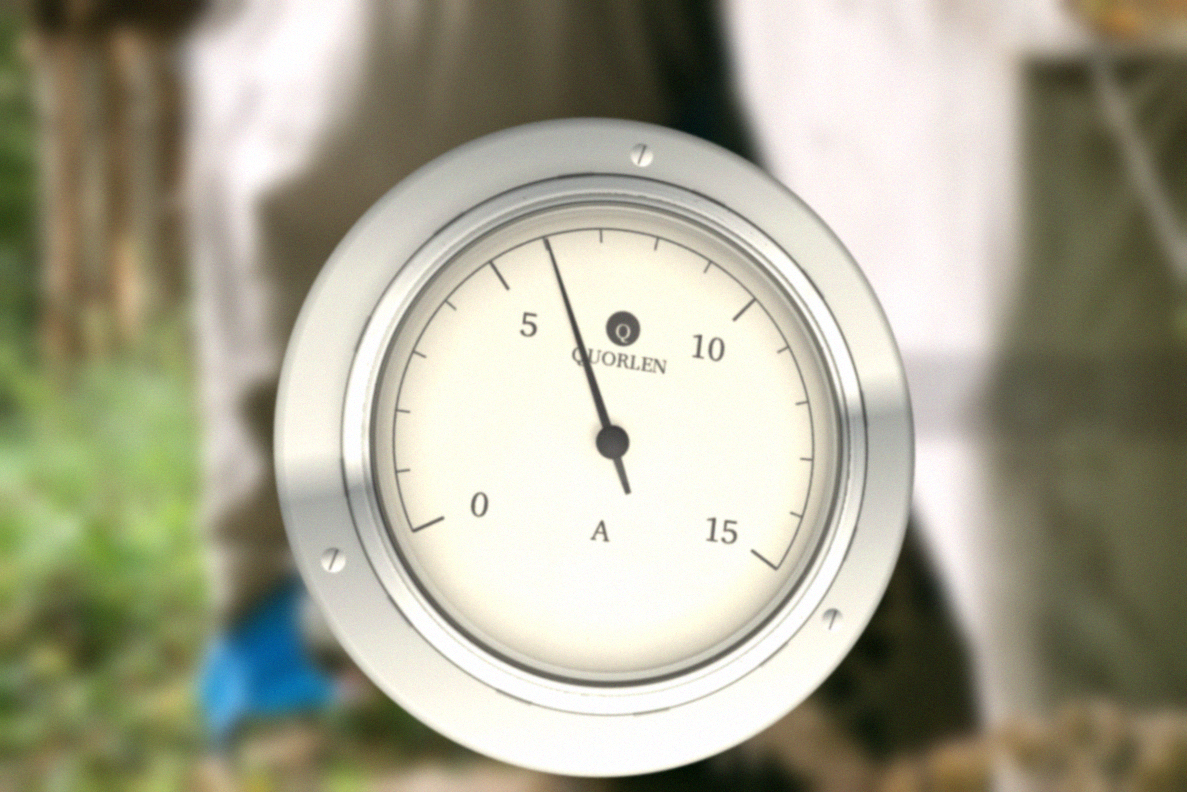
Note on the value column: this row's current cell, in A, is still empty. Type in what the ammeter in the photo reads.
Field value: 6 A
